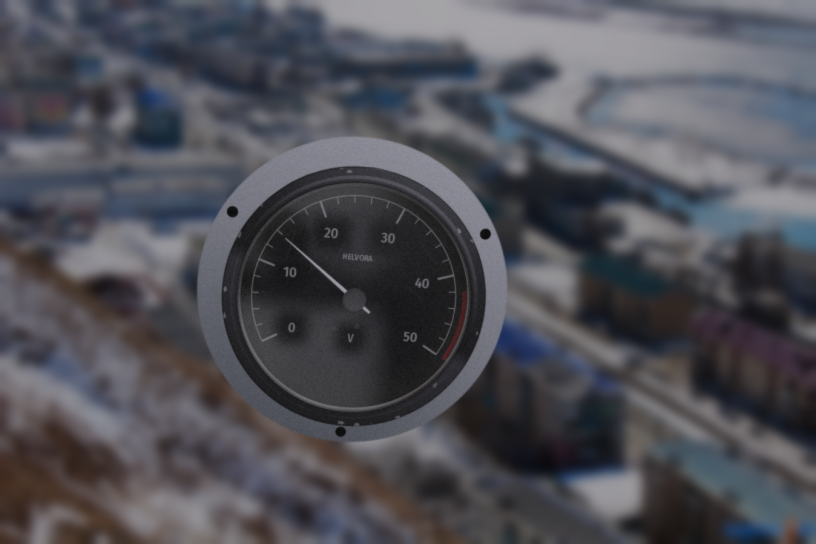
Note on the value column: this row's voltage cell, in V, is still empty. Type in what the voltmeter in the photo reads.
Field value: 14 V
